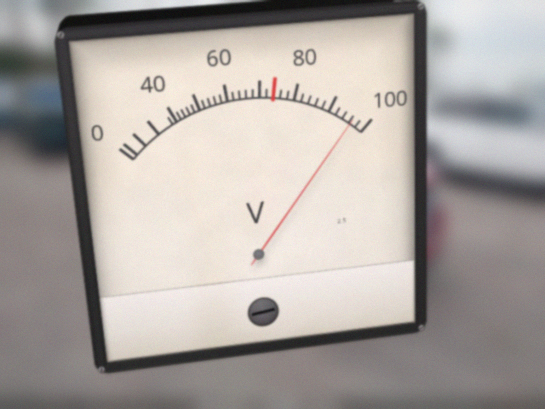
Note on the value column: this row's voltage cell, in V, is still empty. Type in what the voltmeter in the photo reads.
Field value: 96 V
